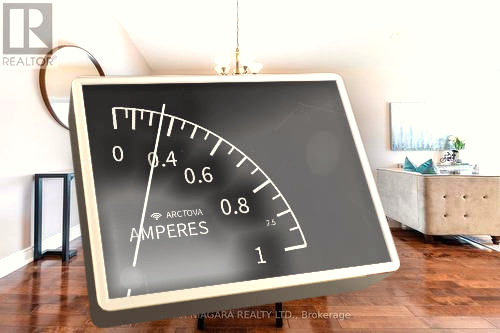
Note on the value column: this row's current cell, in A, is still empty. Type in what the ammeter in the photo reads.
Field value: 0.35 A
